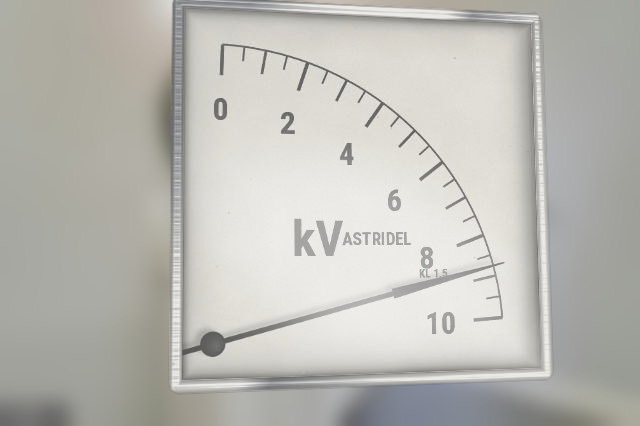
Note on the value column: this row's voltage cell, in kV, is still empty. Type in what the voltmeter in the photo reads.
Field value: 8.75 kV
